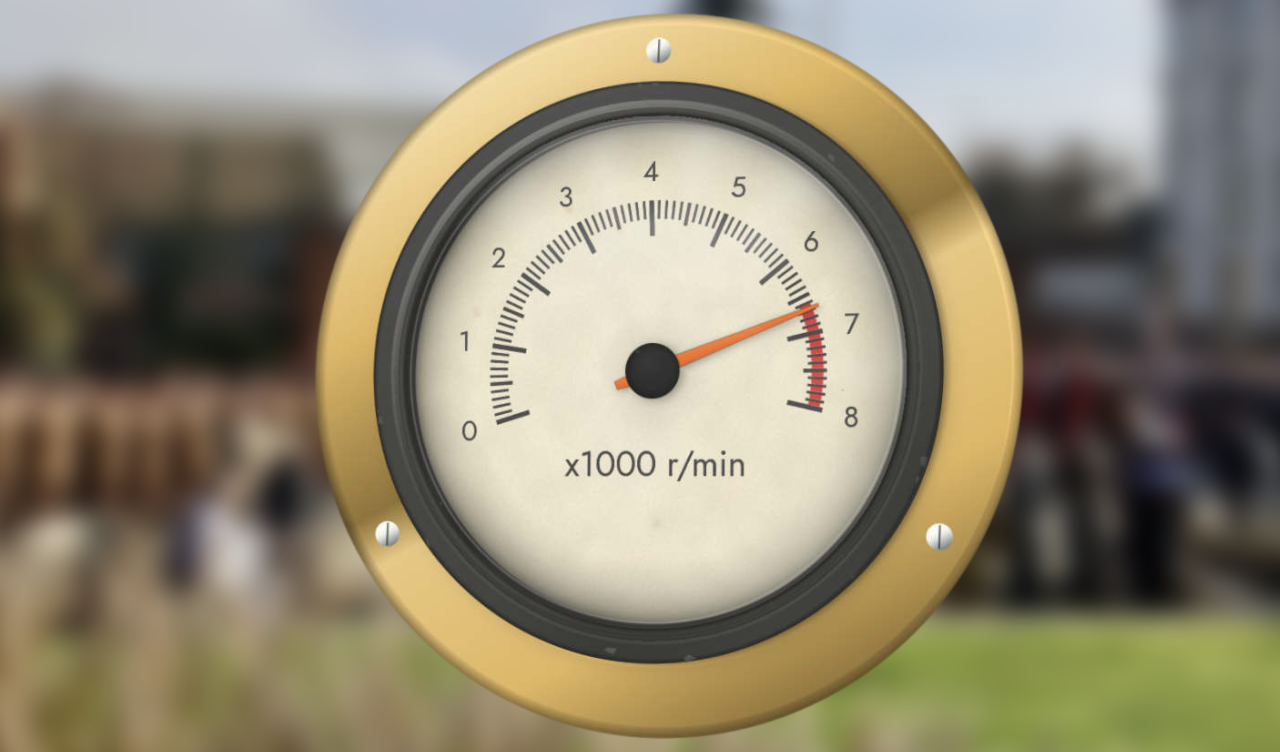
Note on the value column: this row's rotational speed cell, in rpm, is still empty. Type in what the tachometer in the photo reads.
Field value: 6700 rpm
